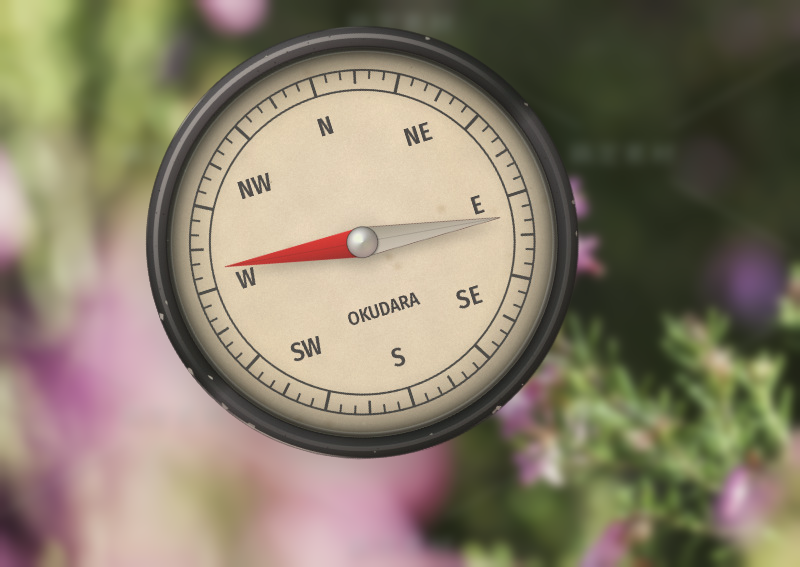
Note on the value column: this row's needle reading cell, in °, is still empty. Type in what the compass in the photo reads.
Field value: 277.5 °
